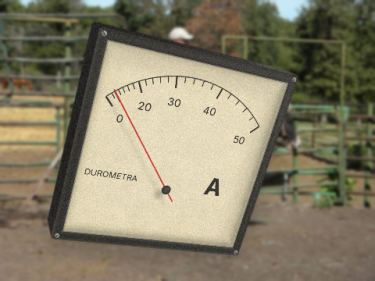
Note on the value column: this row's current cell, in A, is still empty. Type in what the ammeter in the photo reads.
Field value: 10 A
